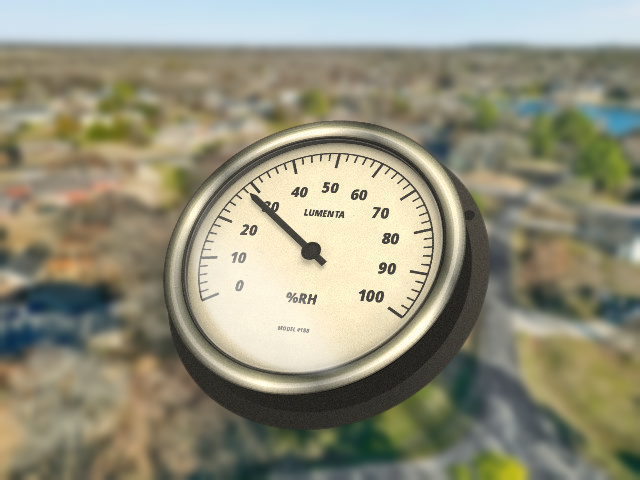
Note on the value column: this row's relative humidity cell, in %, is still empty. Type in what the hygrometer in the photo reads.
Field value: 28 %
